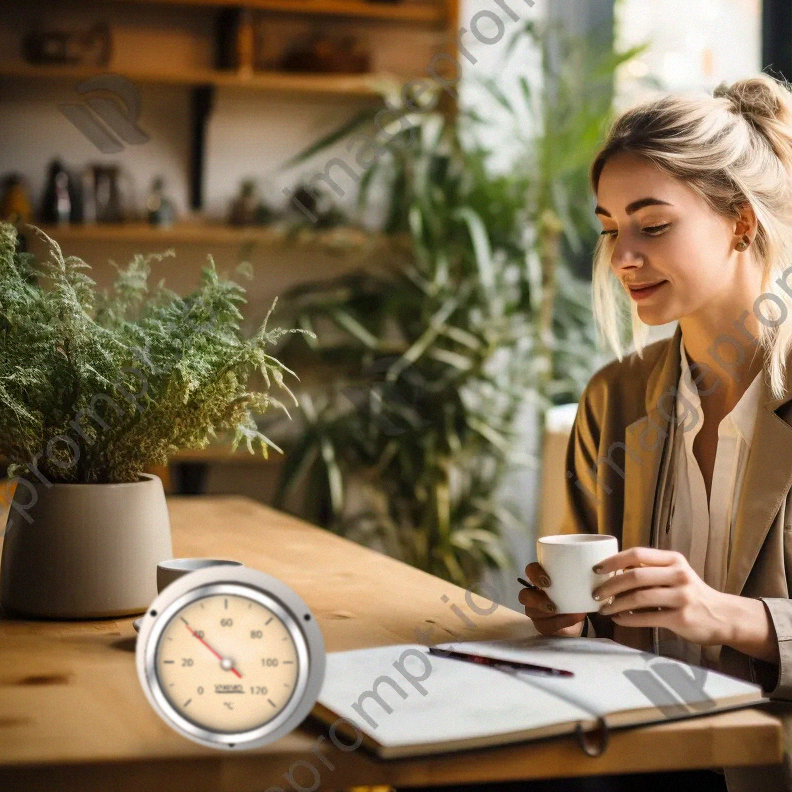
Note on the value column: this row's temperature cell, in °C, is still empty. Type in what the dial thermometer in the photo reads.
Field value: 40 °C
